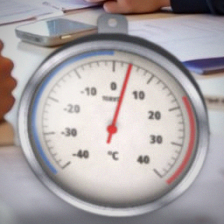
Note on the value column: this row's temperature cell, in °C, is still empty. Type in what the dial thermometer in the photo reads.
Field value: 4 °C
